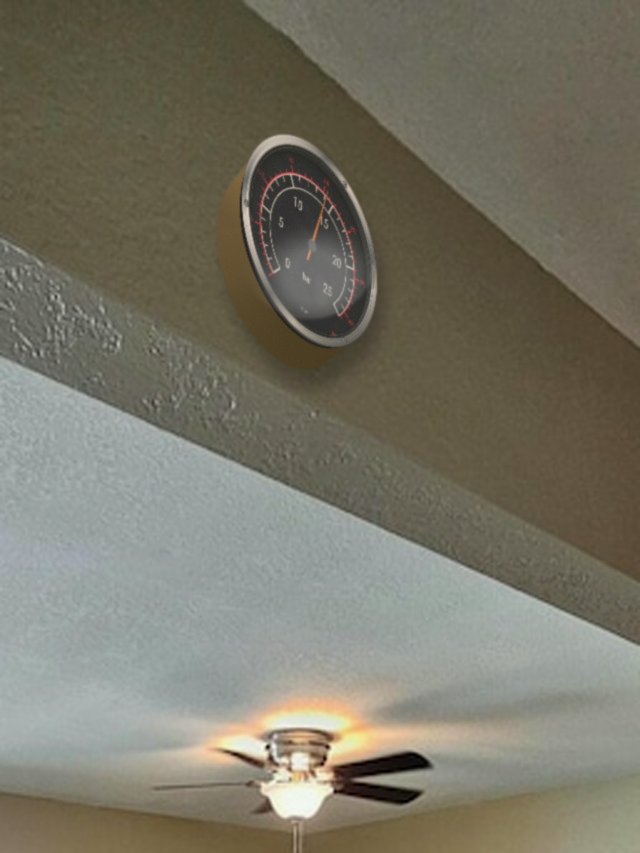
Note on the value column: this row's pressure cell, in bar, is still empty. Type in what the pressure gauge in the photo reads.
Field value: 14 bar
